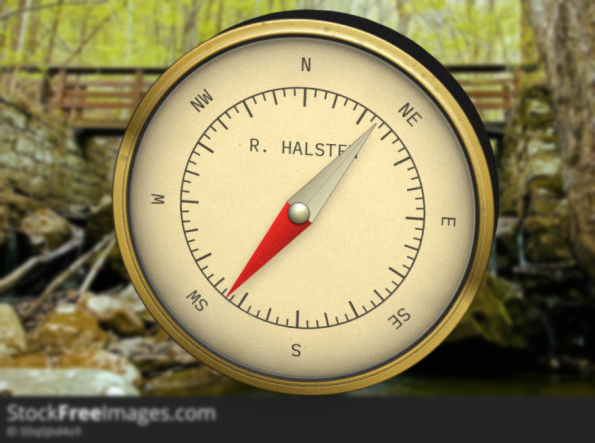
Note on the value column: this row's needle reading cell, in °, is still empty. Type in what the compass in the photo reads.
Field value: 217.5 °
